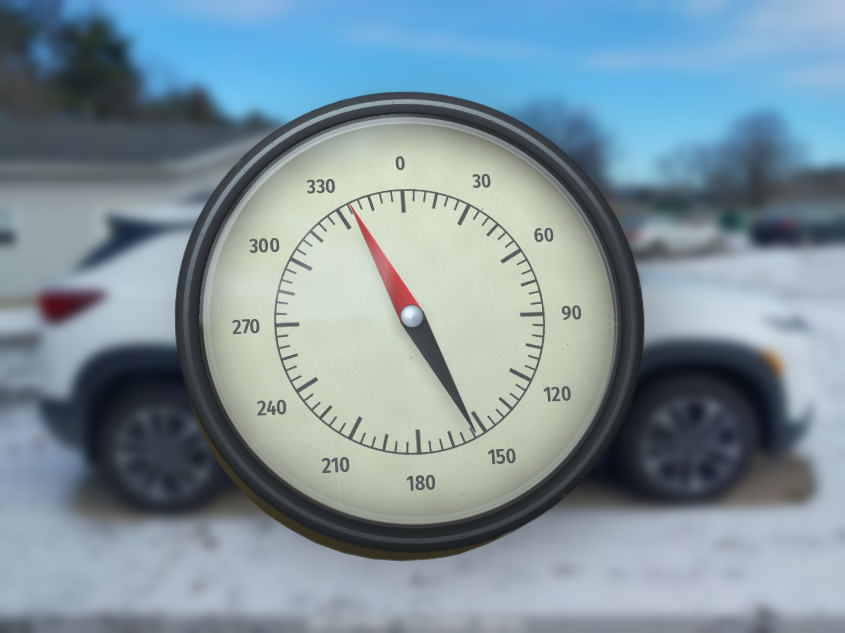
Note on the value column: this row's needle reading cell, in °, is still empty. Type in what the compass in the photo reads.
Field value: 335 °
